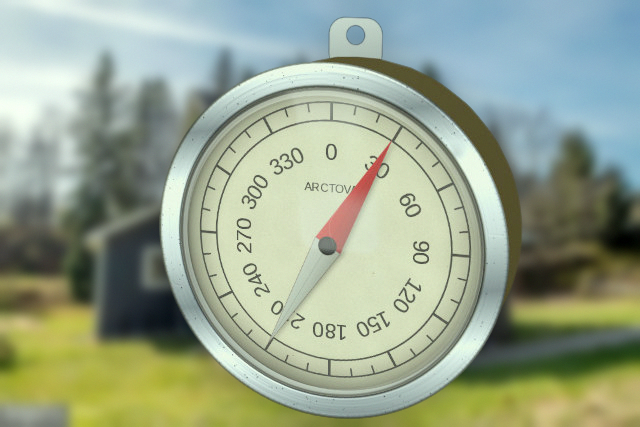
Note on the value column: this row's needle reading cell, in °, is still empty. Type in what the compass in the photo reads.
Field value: 30 °
